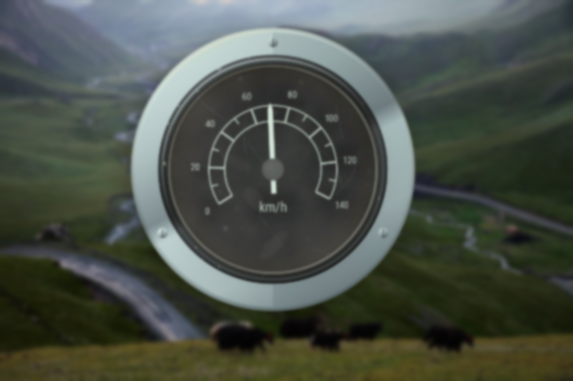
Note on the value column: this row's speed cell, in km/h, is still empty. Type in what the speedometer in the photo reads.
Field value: 70 km/h
